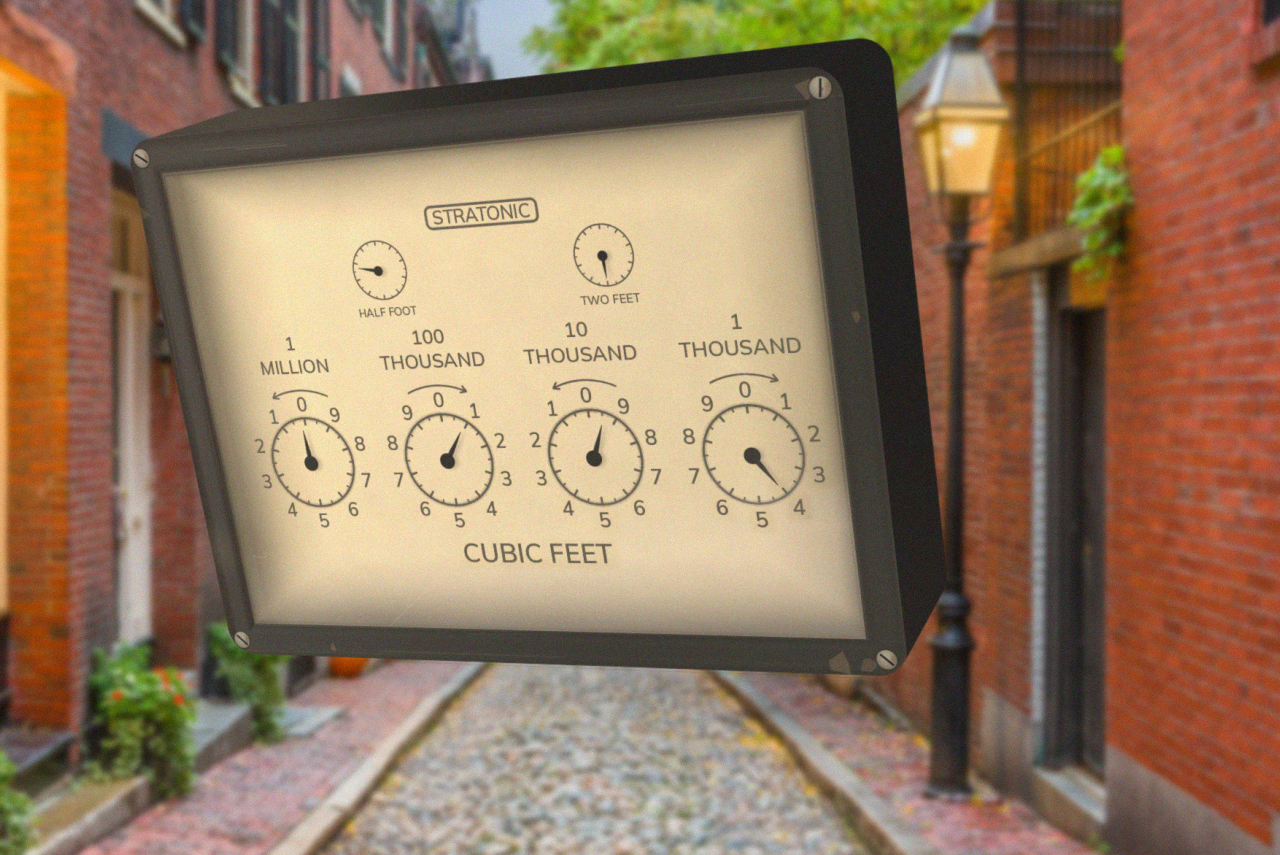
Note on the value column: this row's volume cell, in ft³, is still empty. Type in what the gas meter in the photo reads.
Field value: 9400 ft³
